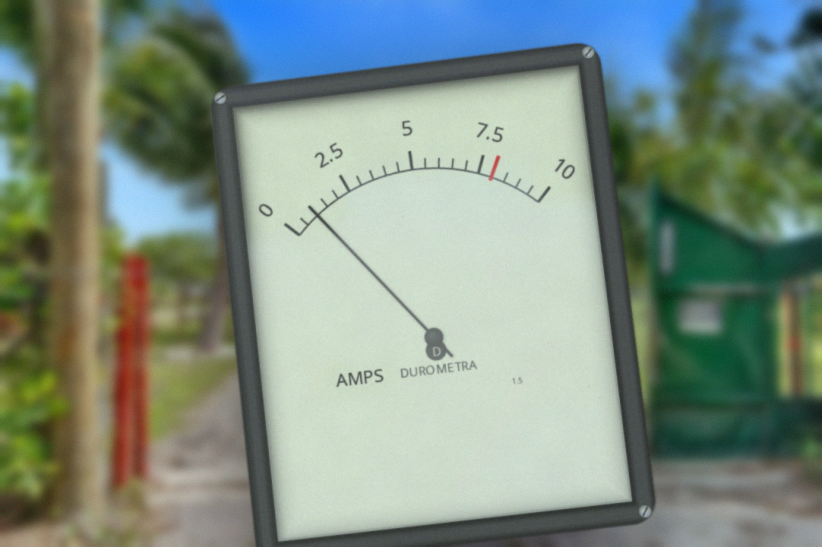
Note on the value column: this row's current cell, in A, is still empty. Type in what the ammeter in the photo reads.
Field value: 1 A
